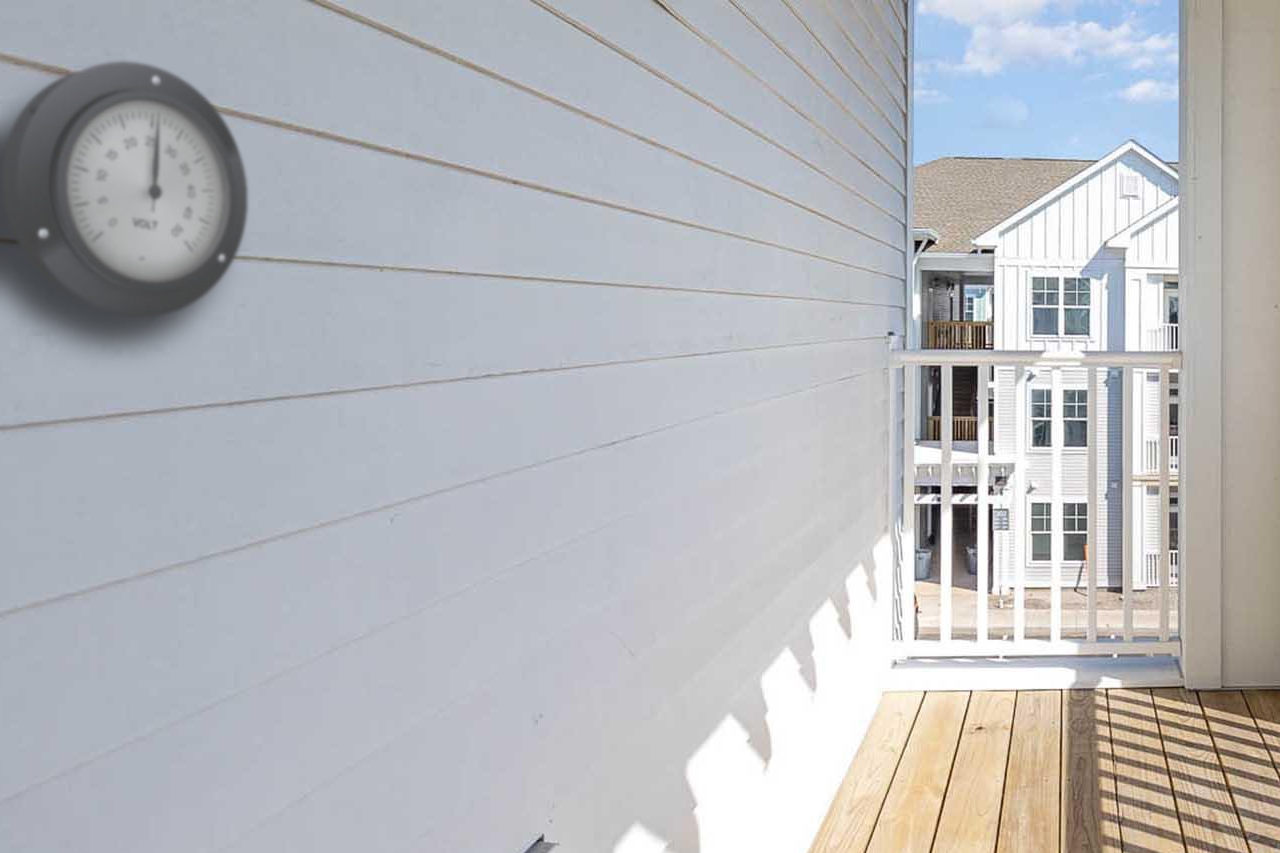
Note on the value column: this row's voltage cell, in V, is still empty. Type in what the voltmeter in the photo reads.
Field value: 25 V
